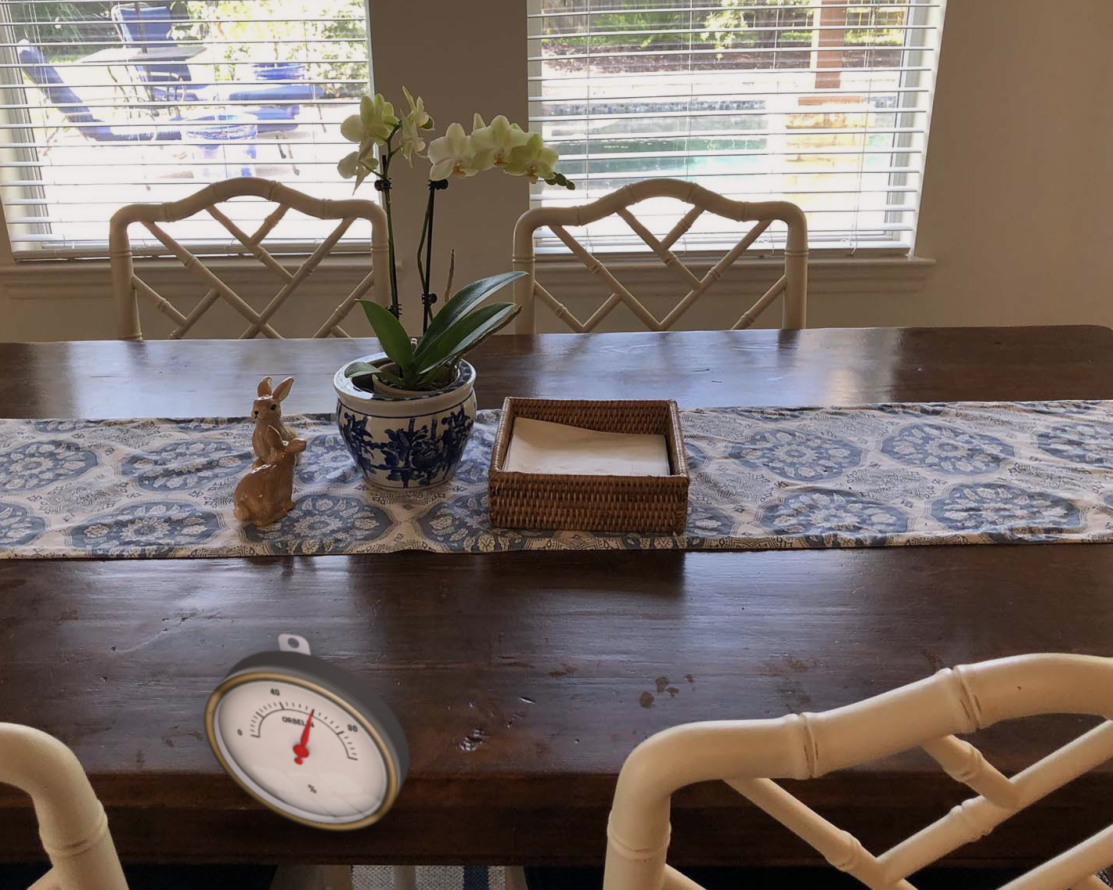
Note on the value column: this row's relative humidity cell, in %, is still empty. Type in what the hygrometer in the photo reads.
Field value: 60 %
